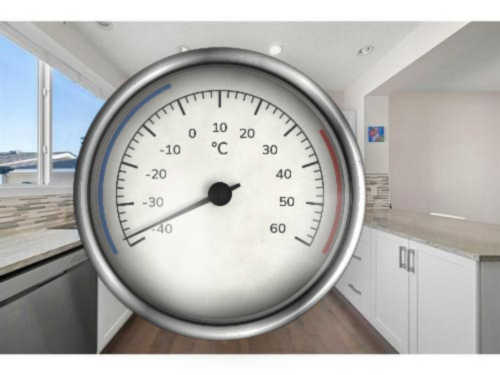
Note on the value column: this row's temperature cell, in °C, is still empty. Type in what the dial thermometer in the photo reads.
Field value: -38 °C
